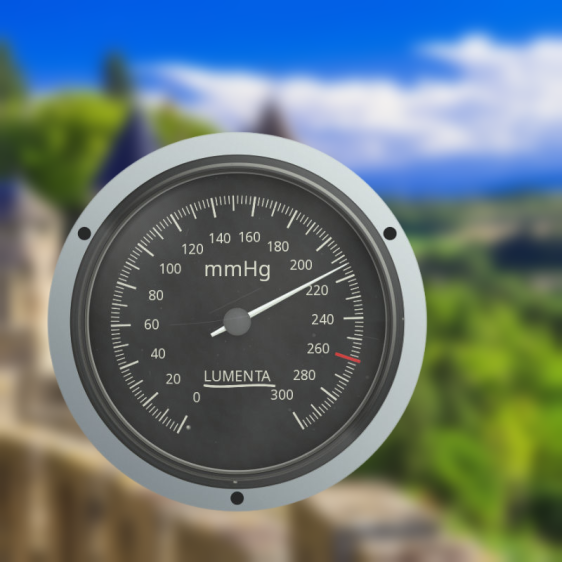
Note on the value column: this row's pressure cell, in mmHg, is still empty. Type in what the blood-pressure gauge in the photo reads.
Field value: 214 mmHg
